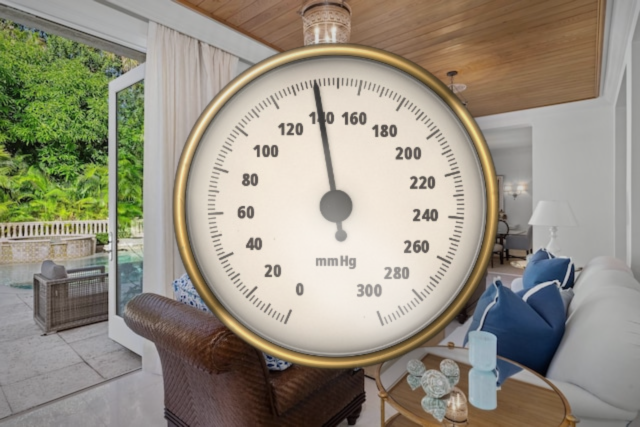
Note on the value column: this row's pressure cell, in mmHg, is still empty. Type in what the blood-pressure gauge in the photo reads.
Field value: 140 mmHg
